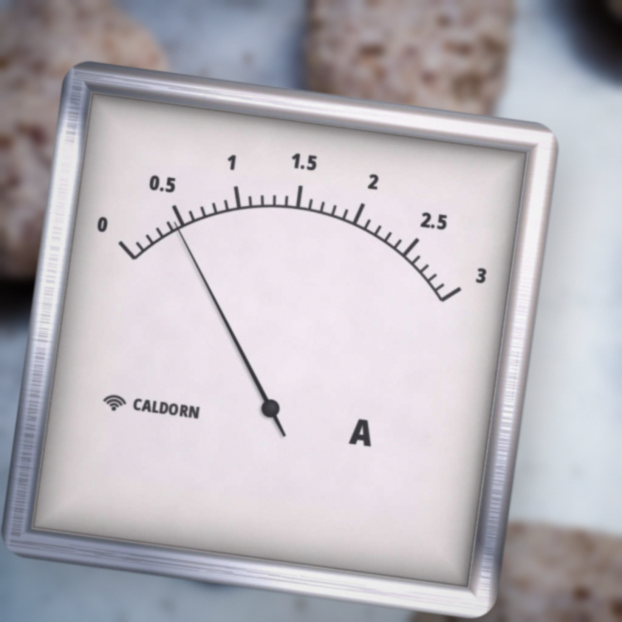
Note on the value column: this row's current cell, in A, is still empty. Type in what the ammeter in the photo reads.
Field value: 0.45 A
